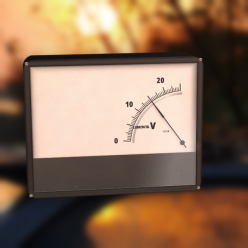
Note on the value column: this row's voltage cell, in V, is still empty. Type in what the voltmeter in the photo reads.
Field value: 15 V
